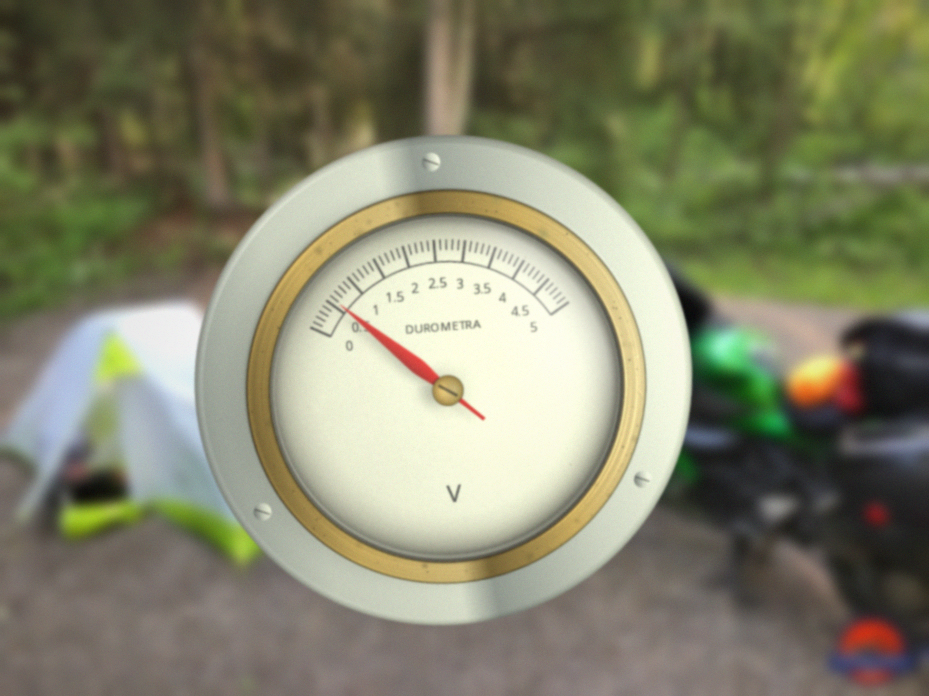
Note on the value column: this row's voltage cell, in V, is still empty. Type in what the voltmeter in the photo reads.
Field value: 0.6 V
